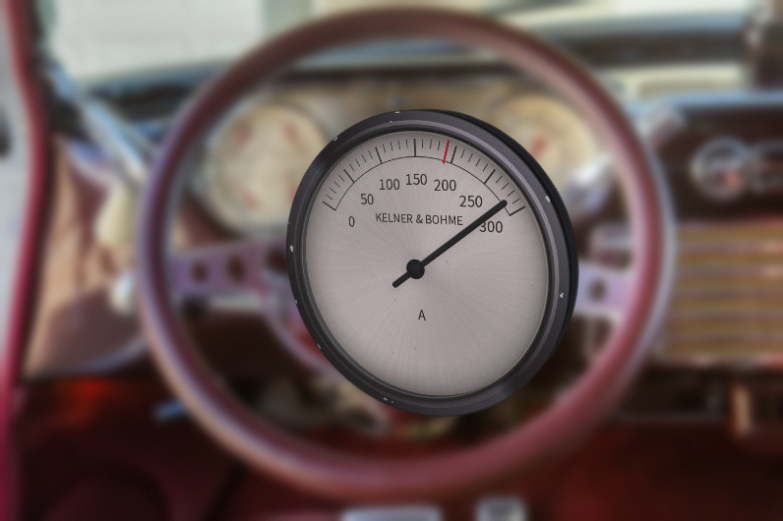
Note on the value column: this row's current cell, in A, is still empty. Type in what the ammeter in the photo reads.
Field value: 285 A
